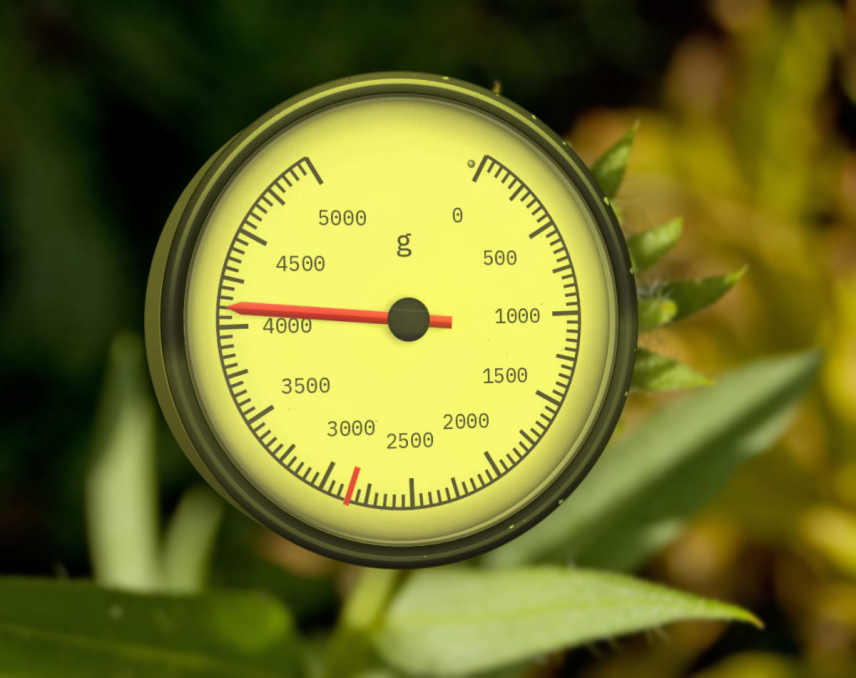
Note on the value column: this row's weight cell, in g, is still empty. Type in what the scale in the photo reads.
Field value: 4100 g
